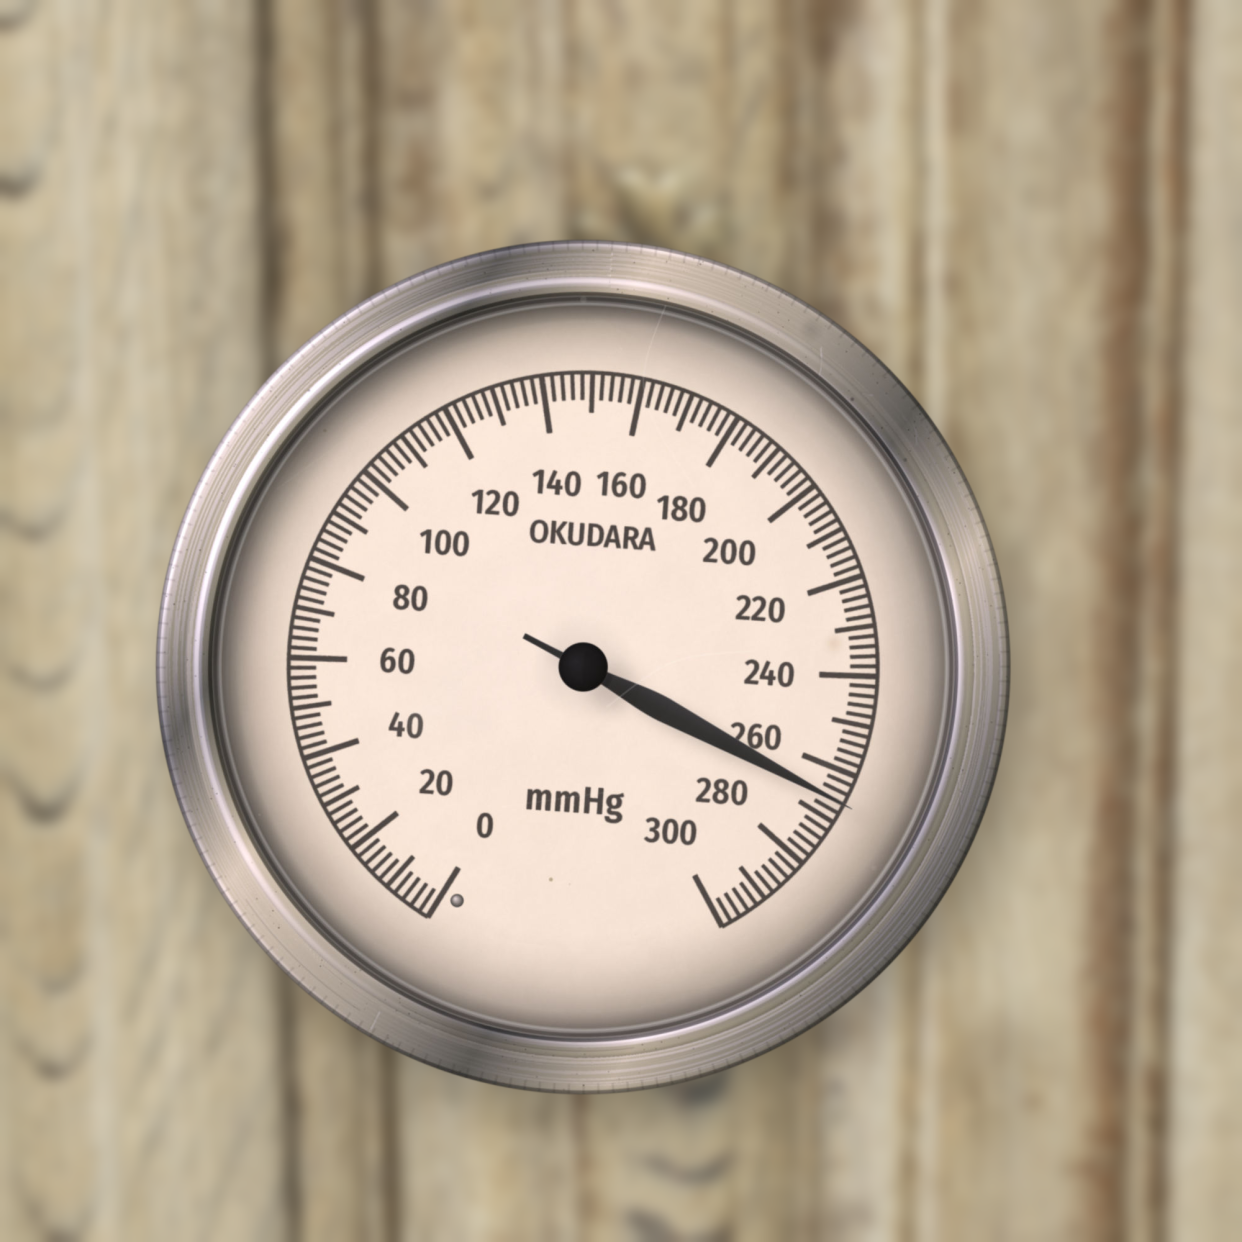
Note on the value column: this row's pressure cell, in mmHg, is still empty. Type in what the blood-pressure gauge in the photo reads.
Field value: 266 mmHg
